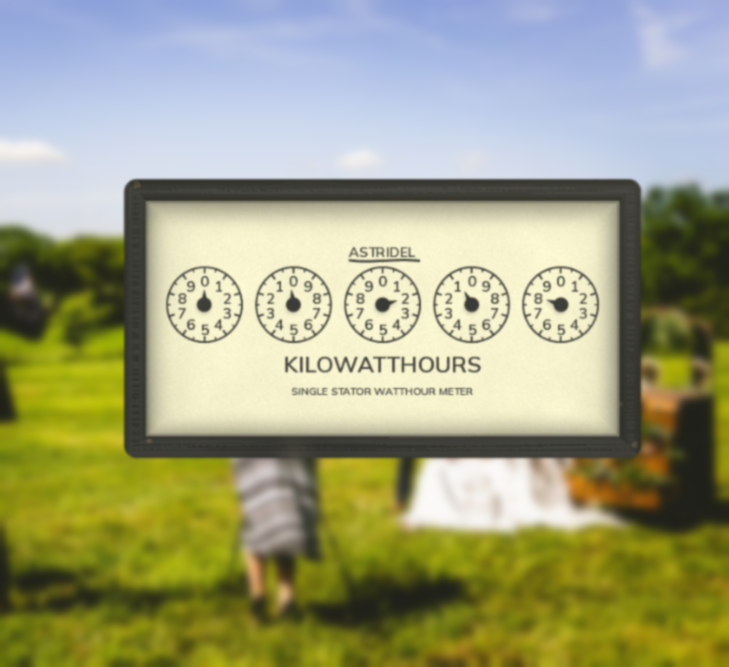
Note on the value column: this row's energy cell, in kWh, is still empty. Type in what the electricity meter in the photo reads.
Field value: 208 kWh
